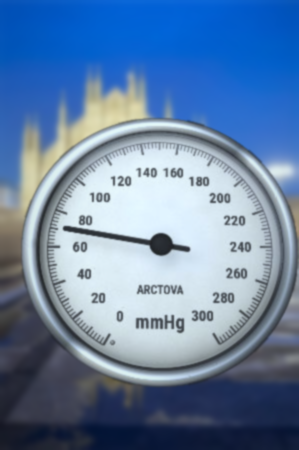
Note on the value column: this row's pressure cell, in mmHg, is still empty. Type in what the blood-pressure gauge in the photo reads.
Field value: 70 mmHg
